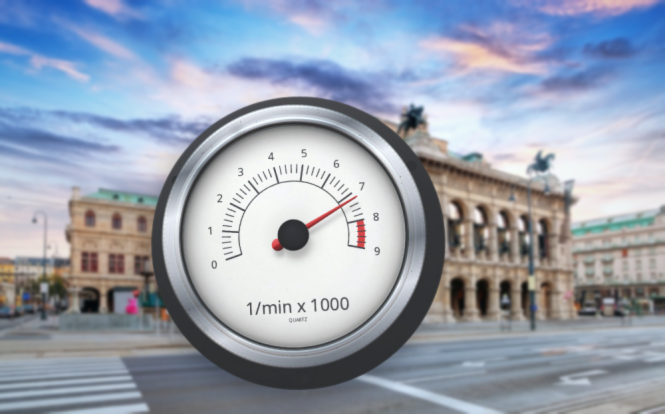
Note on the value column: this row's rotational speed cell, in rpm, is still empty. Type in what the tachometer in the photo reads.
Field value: 7200 rpm
